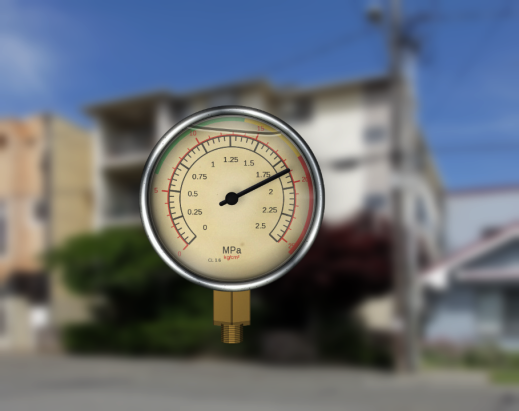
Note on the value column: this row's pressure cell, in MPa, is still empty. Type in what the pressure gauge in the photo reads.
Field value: 1.85 MPa
